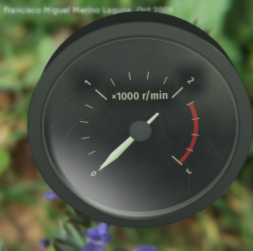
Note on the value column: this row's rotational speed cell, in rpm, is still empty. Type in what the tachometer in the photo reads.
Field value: 0 rpm
